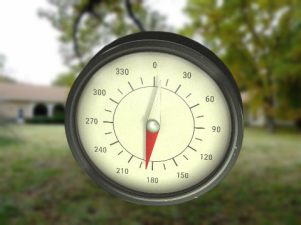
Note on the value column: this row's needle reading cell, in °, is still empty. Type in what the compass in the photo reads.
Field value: 187.5 °
